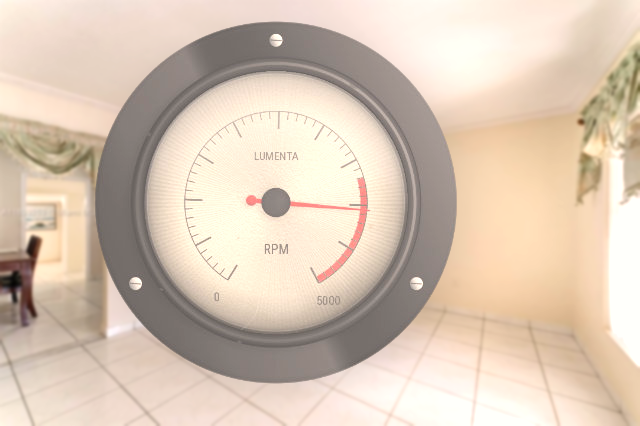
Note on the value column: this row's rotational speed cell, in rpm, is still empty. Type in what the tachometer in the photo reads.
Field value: 4050 rpm
